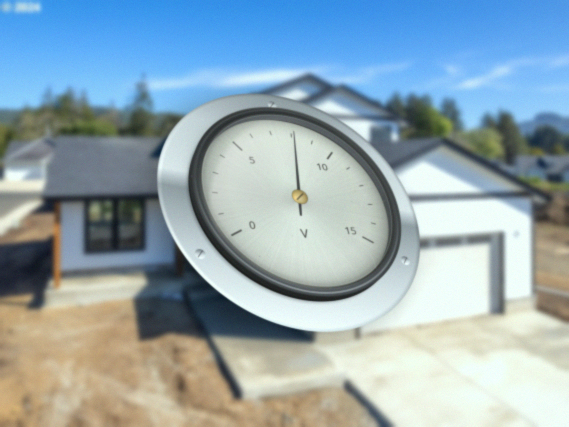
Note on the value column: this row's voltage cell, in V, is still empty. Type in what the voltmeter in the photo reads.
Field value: 8 V
